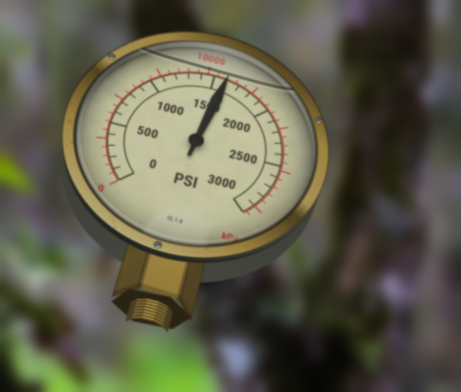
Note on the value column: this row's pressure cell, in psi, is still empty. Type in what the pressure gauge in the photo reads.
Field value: 1600 psi
